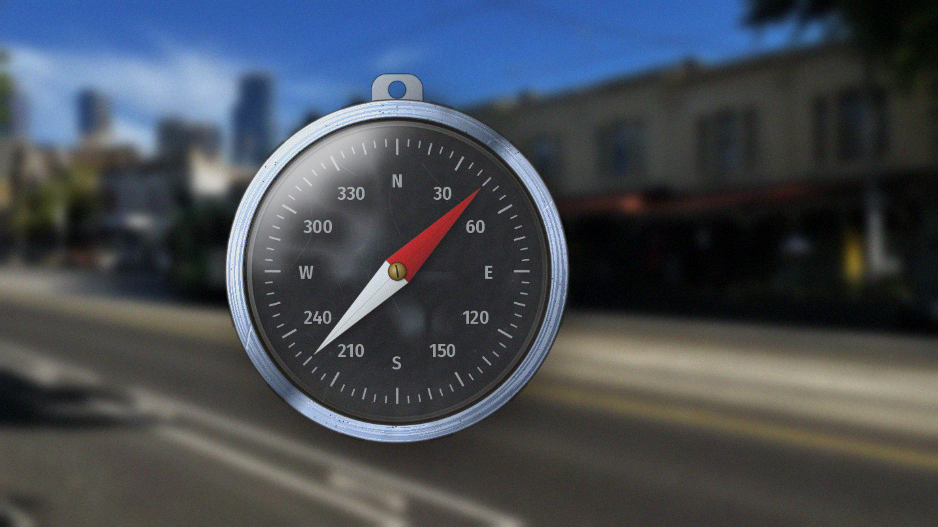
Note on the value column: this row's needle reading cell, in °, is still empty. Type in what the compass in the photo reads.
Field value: 45 °
